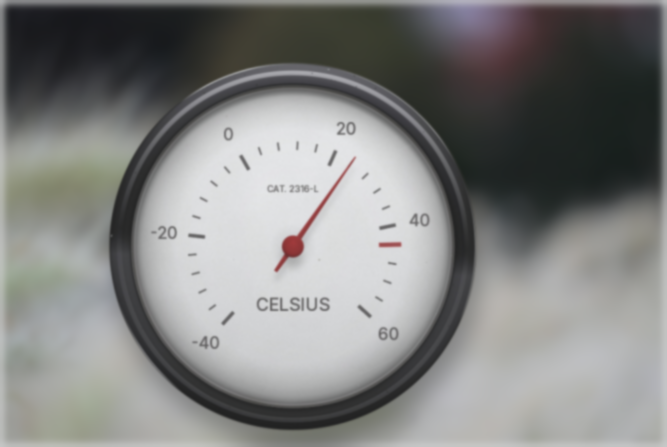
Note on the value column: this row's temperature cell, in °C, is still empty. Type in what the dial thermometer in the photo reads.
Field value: 24 °C
